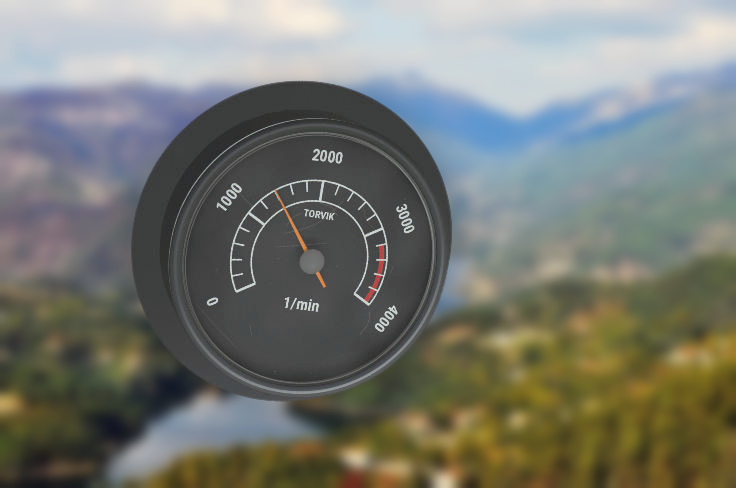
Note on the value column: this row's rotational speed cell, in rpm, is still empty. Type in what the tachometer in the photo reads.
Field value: 1400 rpm
